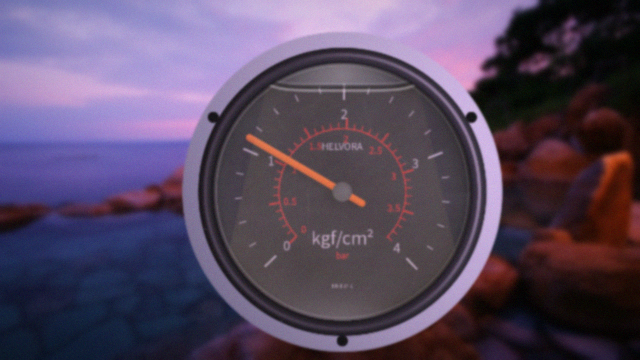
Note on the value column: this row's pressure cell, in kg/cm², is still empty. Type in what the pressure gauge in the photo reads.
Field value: 1.1 kg/cm²
